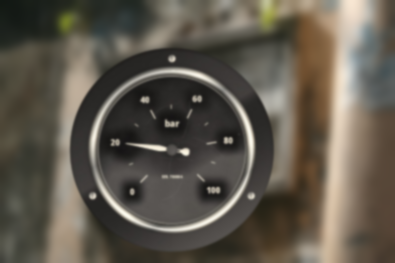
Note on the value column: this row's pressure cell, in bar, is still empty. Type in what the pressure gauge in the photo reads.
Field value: 20 bar
